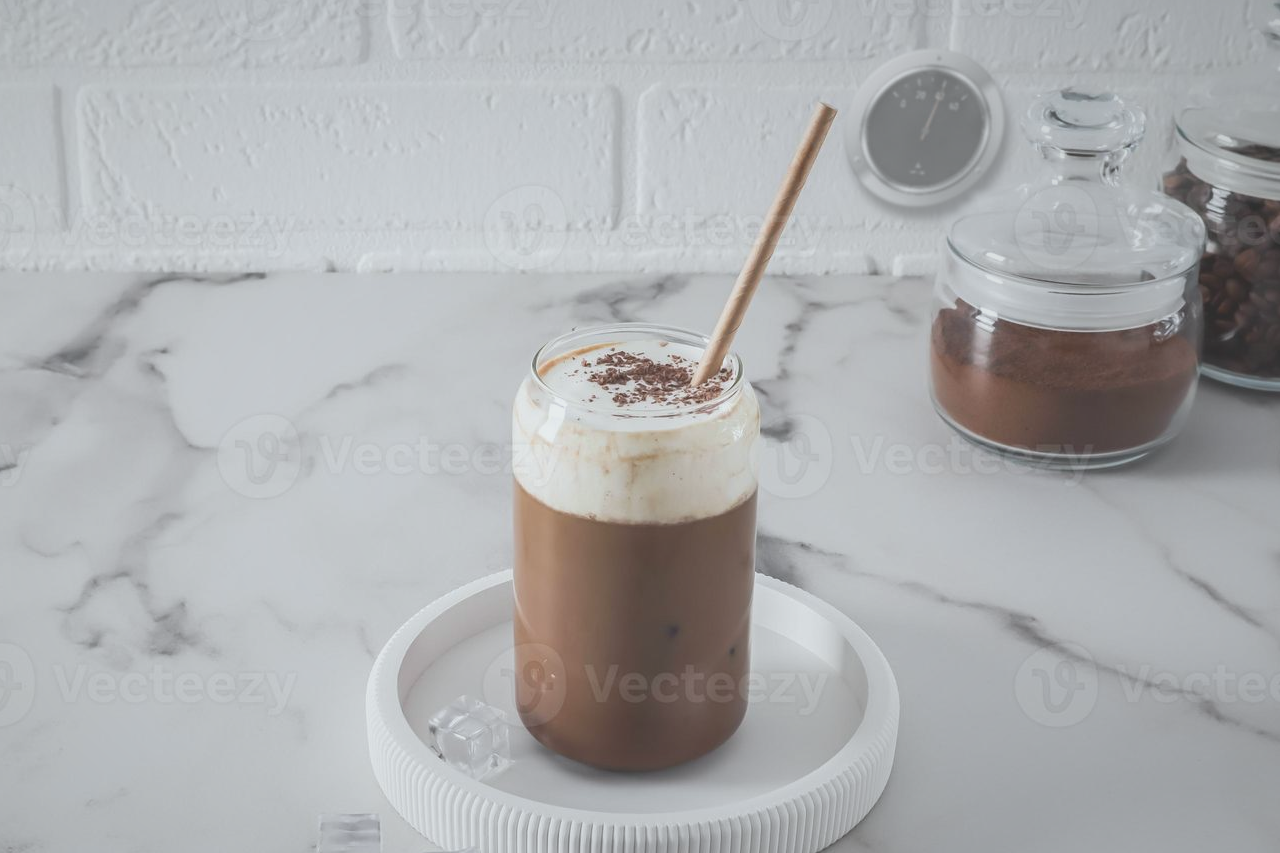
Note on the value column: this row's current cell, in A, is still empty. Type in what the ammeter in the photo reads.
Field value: 40 A
